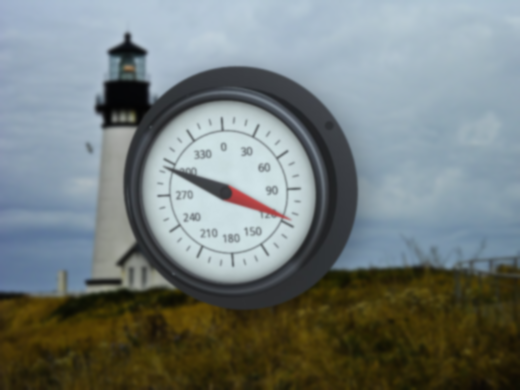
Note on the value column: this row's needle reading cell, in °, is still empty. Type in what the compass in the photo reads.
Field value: 115 °
